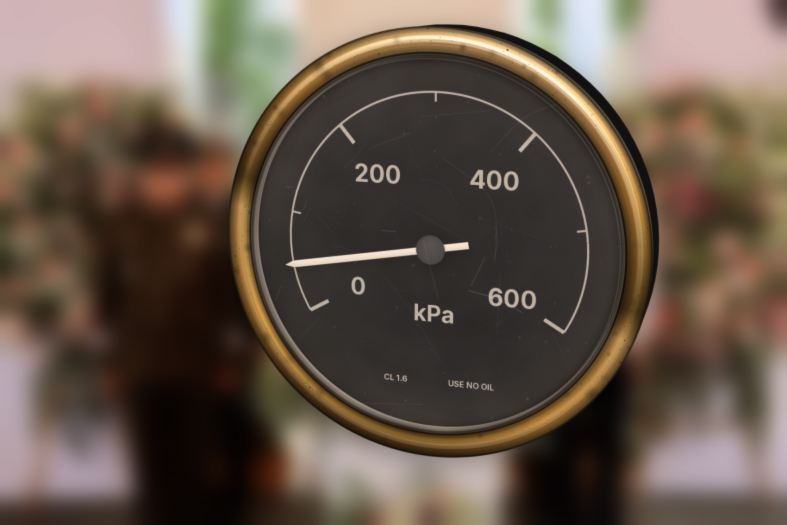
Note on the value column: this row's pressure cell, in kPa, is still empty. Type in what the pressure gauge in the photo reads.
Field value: 50 kPa
